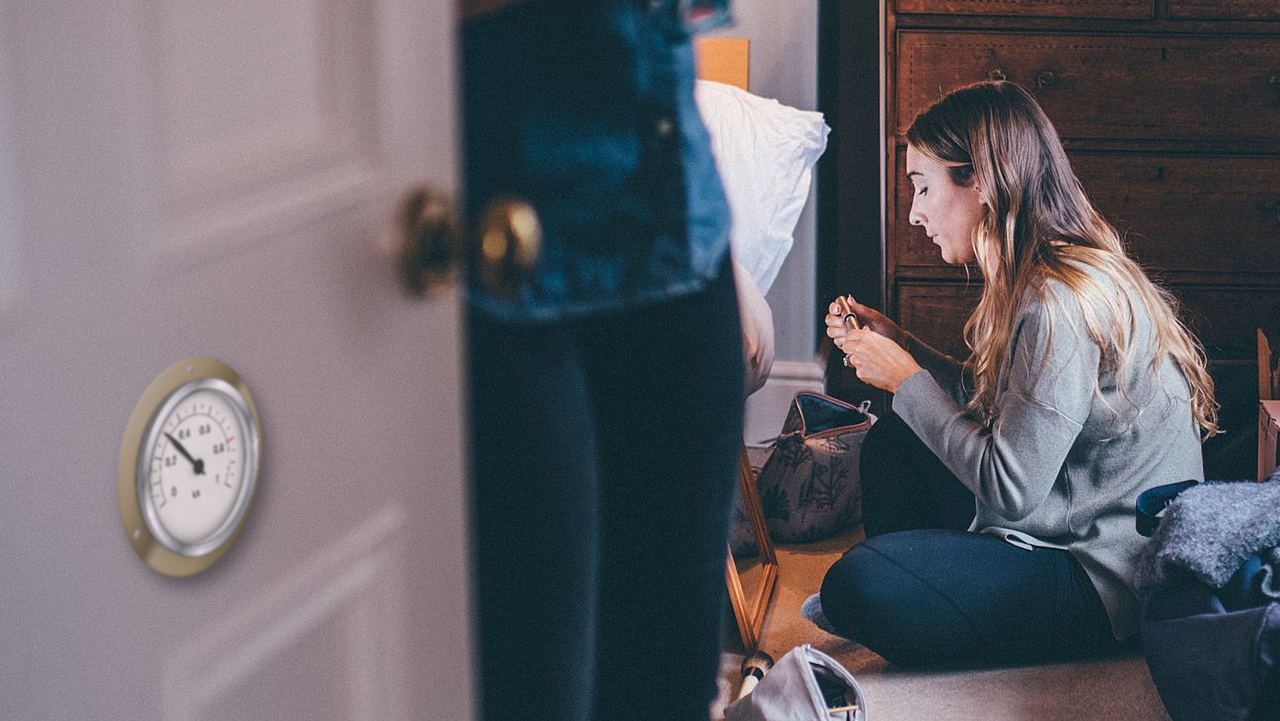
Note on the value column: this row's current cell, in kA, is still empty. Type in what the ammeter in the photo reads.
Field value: 0.3 kA
